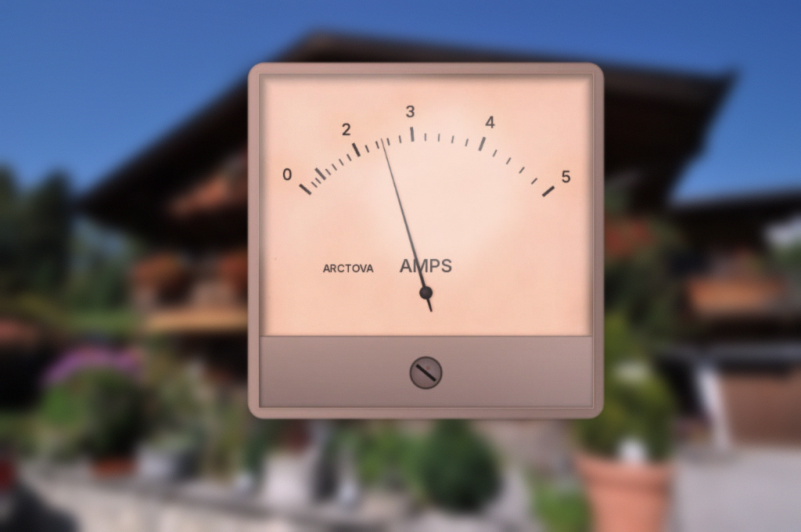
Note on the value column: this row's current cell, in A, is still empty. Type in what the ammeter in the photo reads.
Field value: 2.5 A
